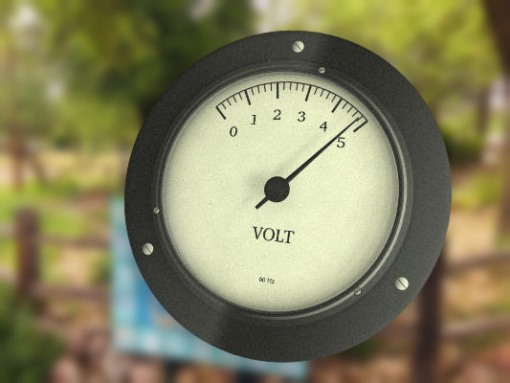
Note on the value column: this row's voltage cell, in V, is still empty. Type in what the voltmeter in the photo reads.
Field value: 4.8 V
